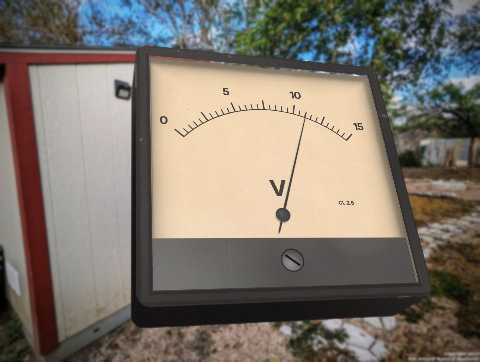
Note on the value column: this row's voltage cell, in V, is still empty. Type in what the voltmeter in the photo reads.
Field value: 11 V
